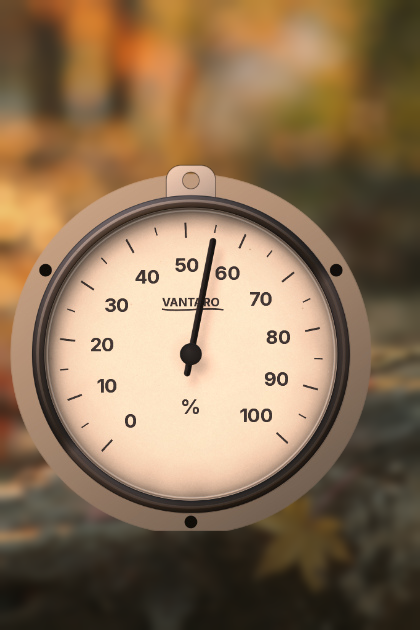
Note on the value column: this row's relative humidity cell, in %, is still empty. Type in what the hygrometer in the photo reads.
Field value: 55 %
